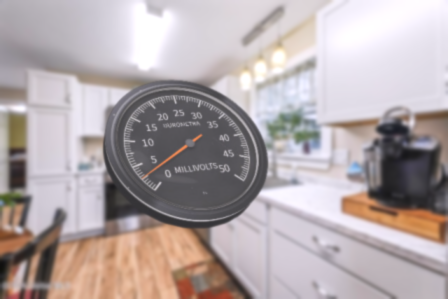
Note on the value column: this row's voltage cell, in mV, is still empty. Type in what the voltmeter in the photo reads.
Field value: 2.5 mV
